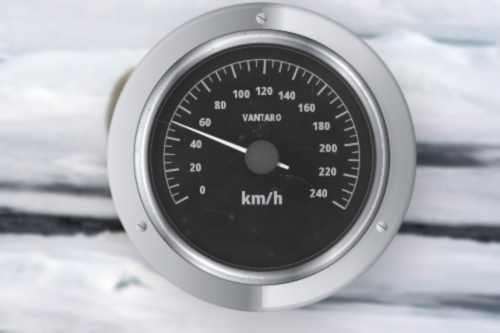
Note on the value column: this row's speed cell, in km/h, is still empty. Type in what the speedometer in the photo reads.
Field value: 50 km/h
